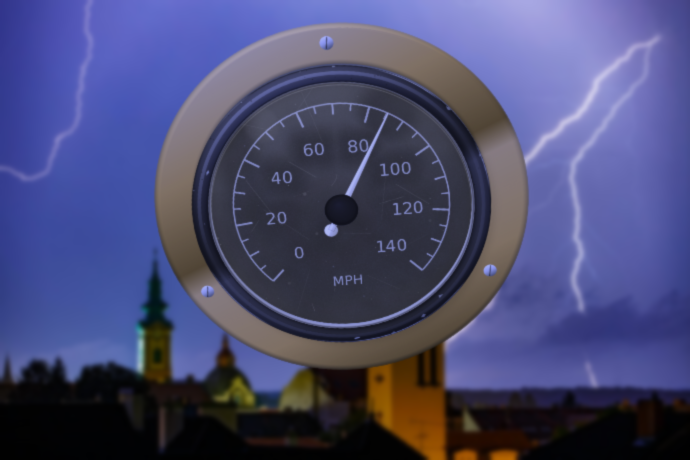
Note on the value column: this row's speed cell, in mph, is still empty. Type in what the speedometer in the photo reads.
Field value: 85 mph
